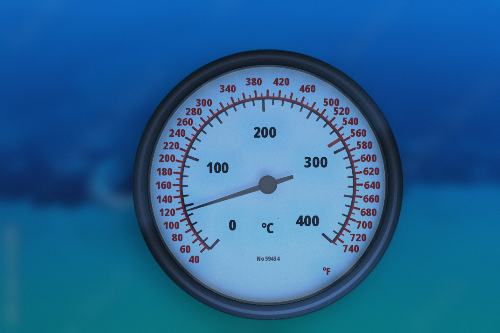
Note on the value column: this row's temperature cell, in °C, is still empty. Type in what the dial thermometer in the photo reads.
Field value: 45 °C
